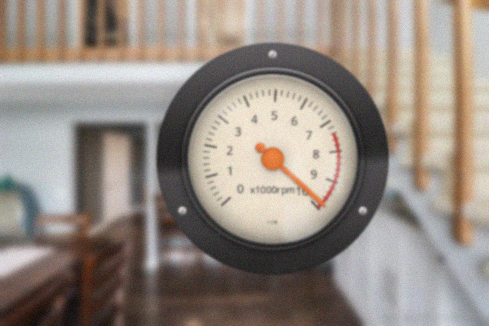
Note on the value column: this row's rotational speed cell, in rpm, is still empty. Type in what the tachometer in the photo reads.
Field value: 9800 rpm
